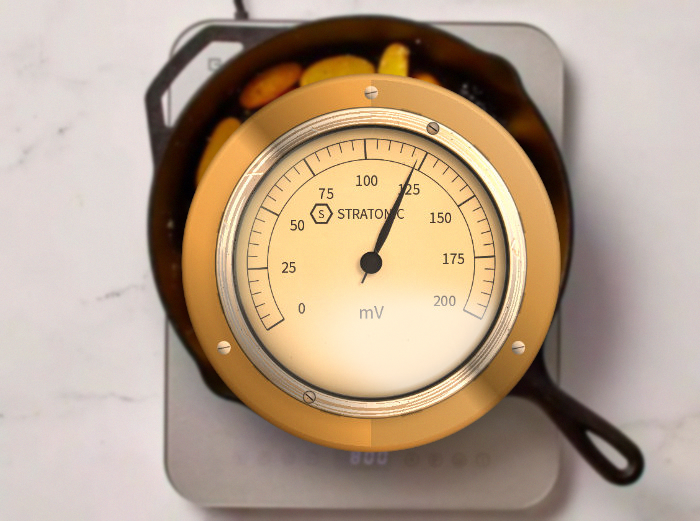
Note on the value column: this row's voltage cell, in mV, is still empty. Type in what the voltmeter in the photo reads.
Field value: 122.5 mV
